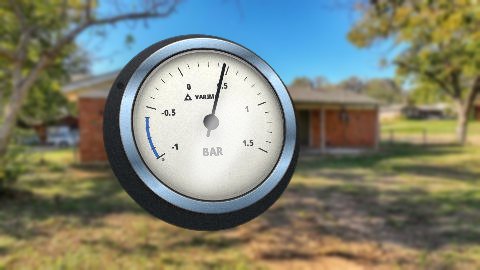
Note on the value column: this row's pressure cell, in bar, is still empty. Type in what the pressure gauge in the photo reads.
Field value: 0.45 bar
